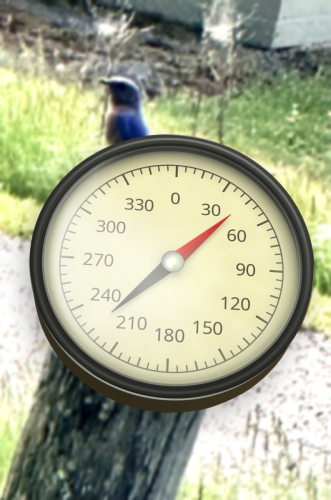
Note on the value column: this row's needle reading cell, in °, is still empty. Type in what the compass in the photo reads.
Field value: 45 °
